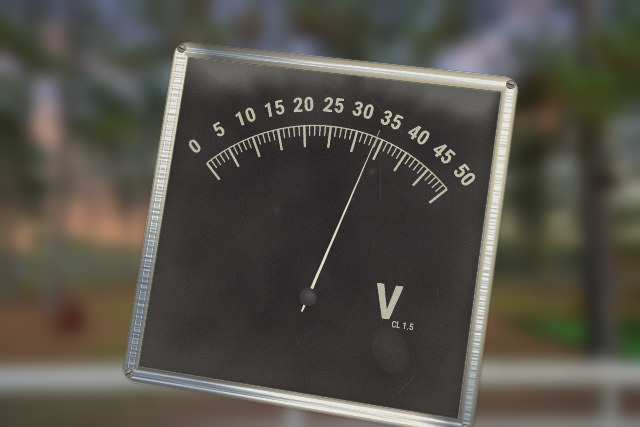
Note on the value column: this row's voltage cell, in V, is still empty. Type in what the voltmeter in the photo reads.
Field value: 34 V
